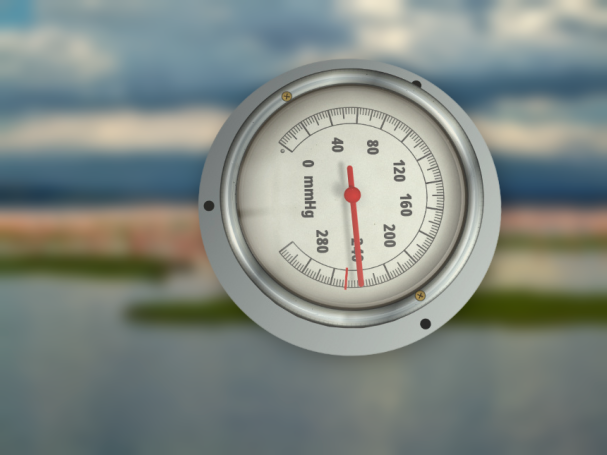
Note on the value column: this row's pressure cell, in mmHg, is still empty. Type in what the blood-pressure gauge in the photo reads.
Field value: 240 mmHg
